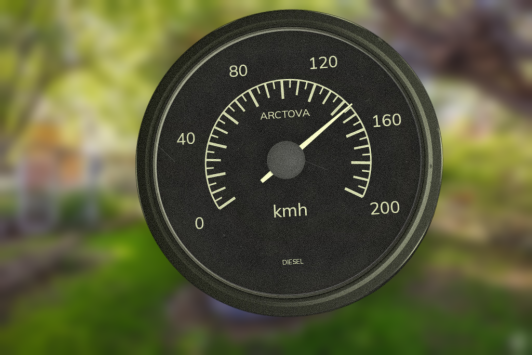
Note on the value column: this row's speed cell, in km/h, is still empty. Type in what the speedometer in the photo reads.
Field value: 145 km/h
